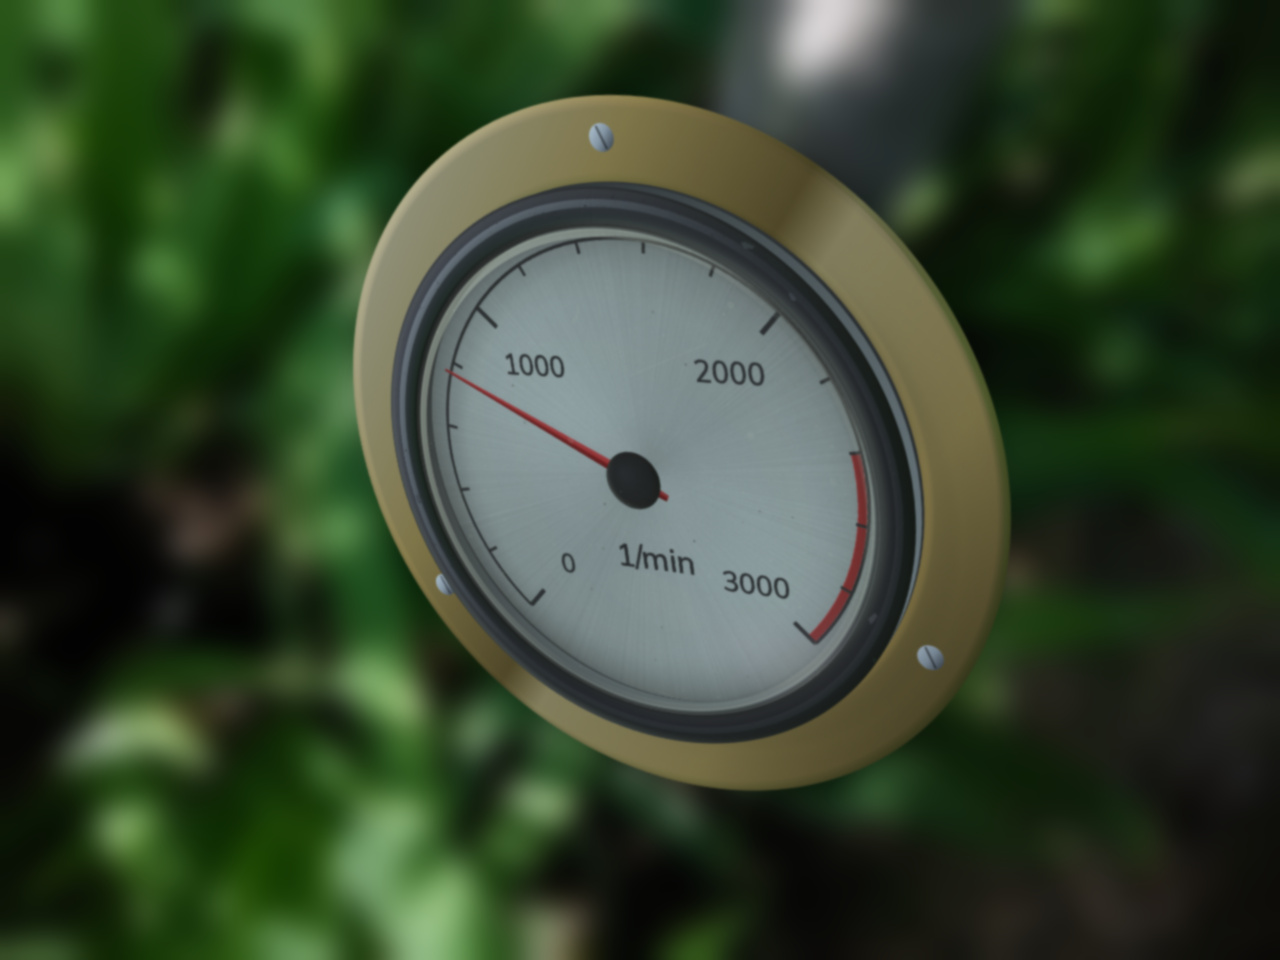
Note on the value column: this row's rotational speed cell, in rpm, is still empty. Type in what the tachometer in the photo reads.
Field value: 800 rpm
